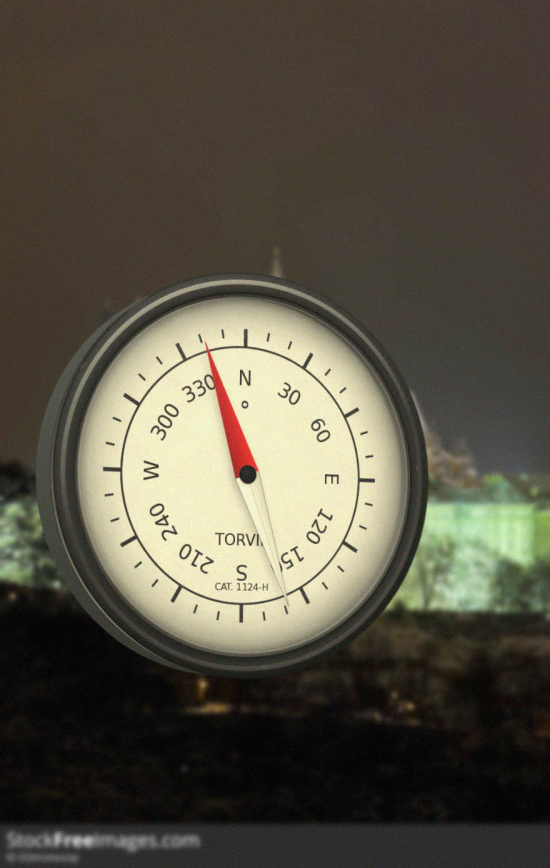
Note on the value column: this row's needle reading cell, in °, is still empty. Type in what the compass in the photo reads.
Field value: 340 °
